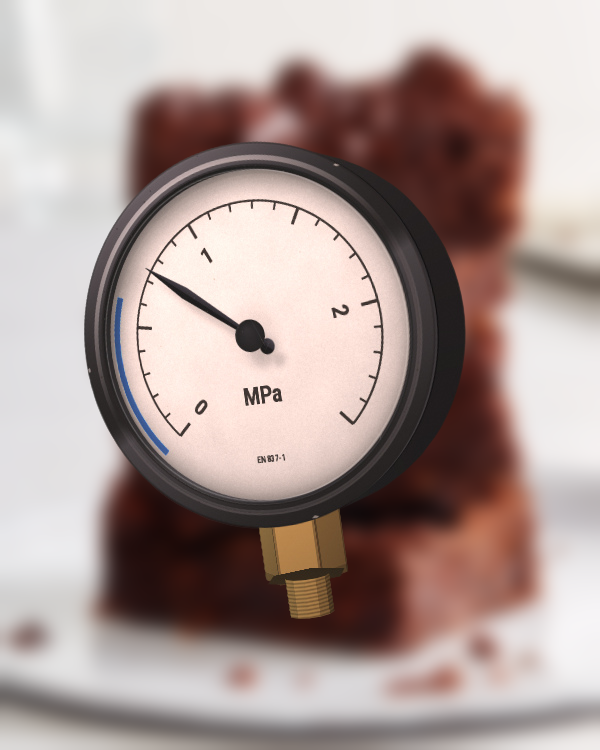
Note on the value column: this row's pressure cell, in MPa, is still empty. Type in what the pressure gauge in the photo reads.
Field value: 0.75 MPa
